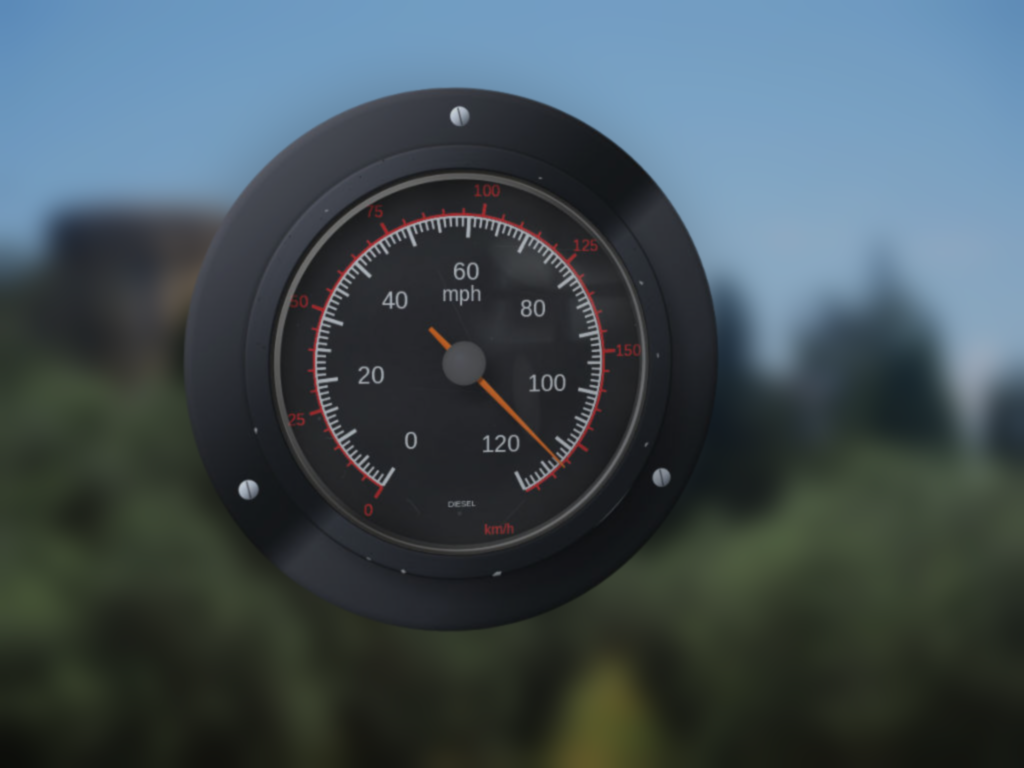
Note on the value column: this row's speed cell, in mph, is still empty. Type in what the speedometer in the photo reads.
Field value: 113 mph
